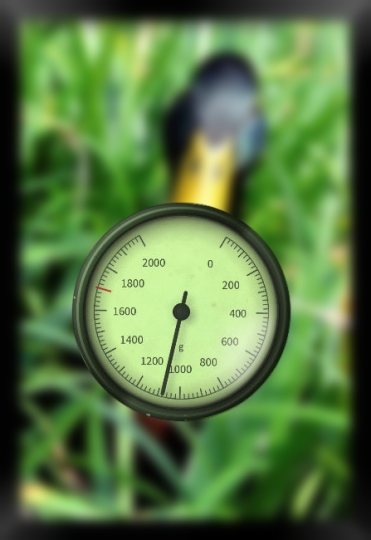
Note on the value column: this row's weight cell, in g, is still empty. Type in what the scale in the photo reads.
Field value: 1080 g
